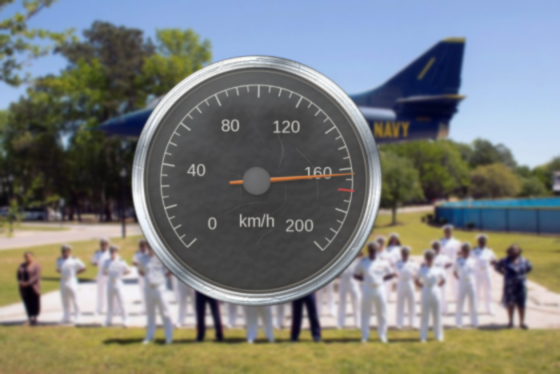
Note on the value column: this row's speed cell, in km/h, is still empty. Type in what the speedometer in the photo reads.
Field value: 162.5 km/h
